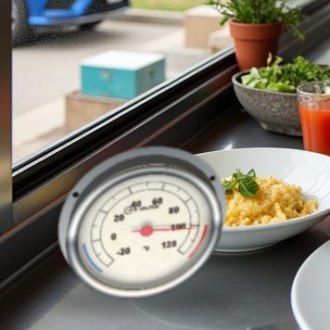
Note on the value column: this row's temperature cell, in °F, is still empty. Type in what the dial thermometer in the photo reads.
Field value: 100 °F
